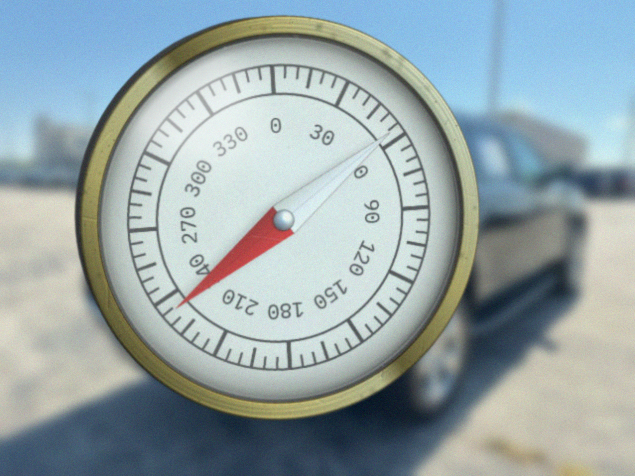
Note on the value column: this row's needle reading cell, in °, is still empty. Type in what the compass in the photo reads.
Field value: 235 °
